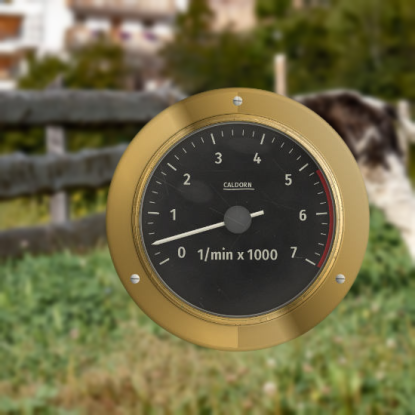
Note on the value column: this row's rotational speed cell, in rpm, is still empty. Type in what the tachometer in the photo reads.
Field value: 400 rpm
